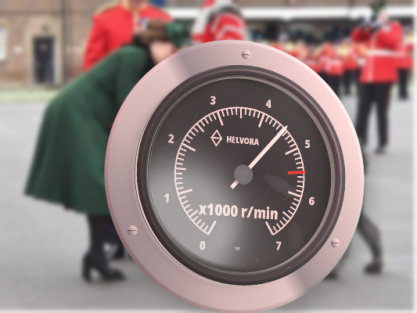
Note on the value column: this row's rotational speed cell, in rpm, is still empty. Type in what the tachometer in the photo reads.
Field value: 4500 rpm
